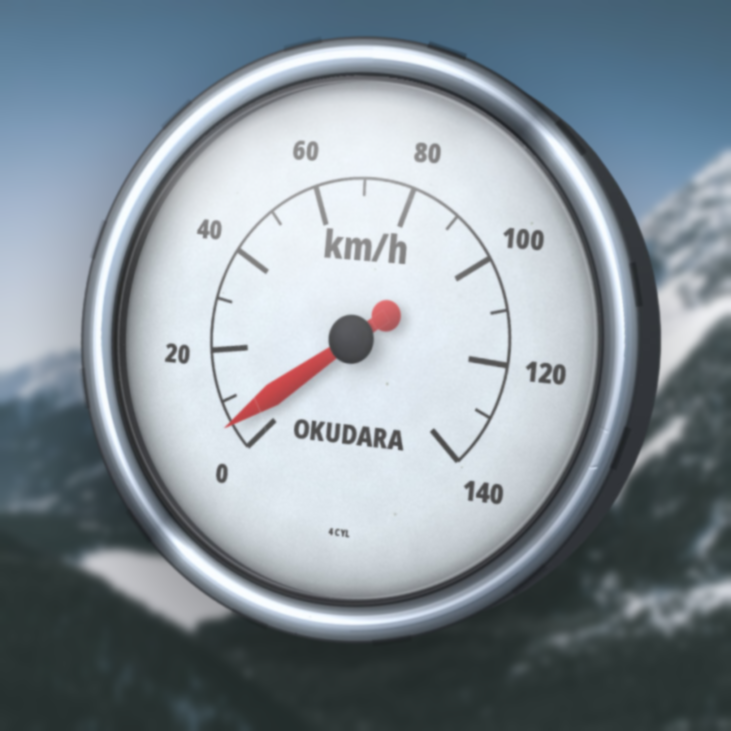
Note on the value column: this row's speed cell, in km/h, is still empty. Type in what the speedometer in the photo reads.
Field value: 5 km/h
